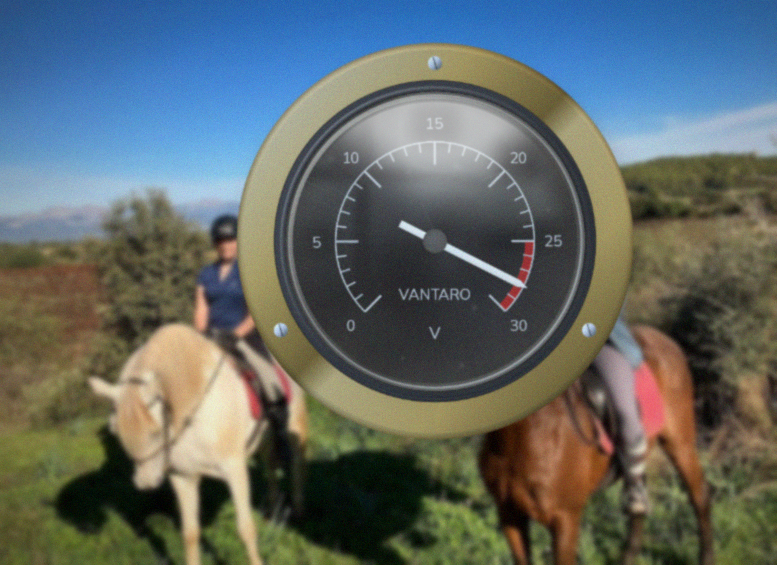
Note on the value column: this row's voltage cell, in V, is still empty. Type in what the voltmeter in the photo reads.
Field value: 28 V
